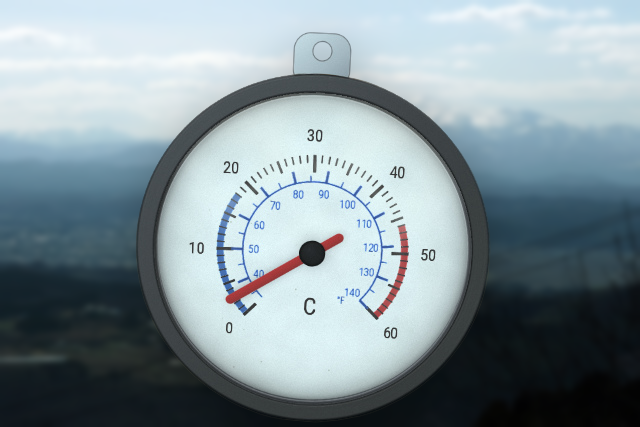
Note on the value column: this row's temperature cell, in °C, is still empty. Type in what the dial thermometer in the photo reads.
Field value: 3 °C
